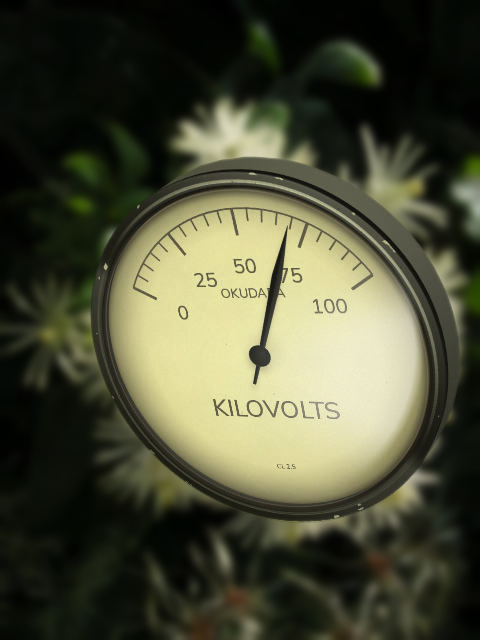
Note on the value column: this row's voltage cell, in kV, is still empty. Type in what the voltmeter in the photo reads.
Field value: 70 kV
